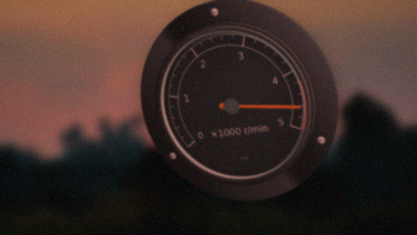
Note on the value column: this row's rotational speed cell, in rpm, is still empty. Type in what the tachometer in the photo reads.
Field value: 4600 rpm
